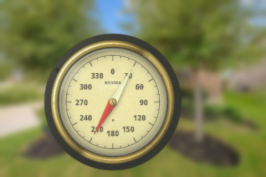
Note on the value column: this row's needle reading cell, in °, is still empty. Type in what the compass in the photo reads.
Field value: 210 °
